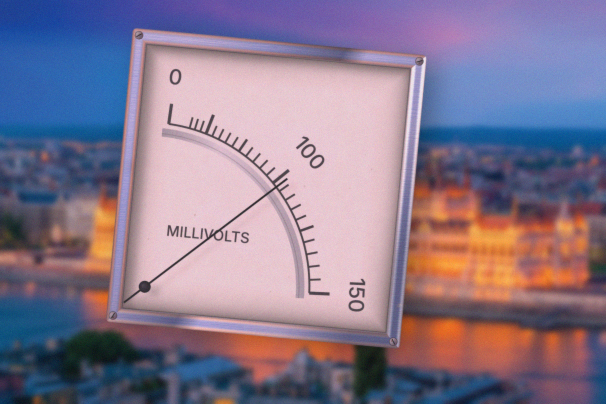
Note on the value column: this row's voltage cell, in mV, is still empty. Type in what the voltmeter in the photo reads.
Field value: 102.5 mV
